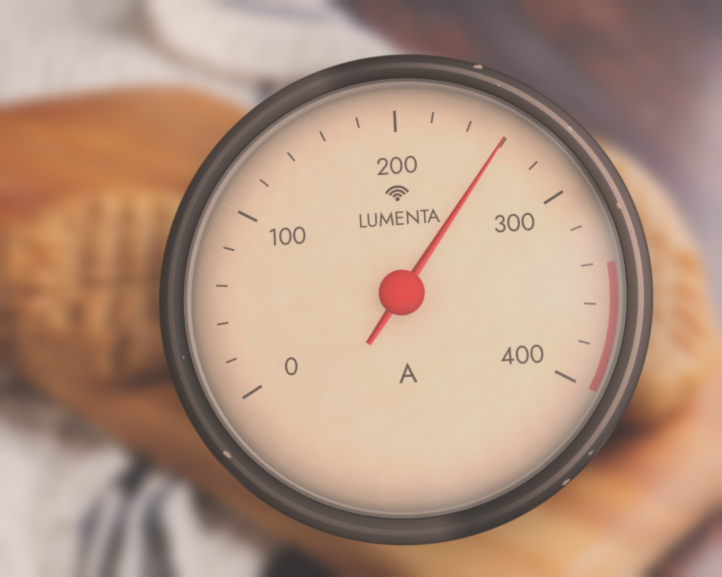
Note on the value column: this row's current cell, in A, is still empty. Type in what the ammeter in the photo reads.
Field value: 260 A
